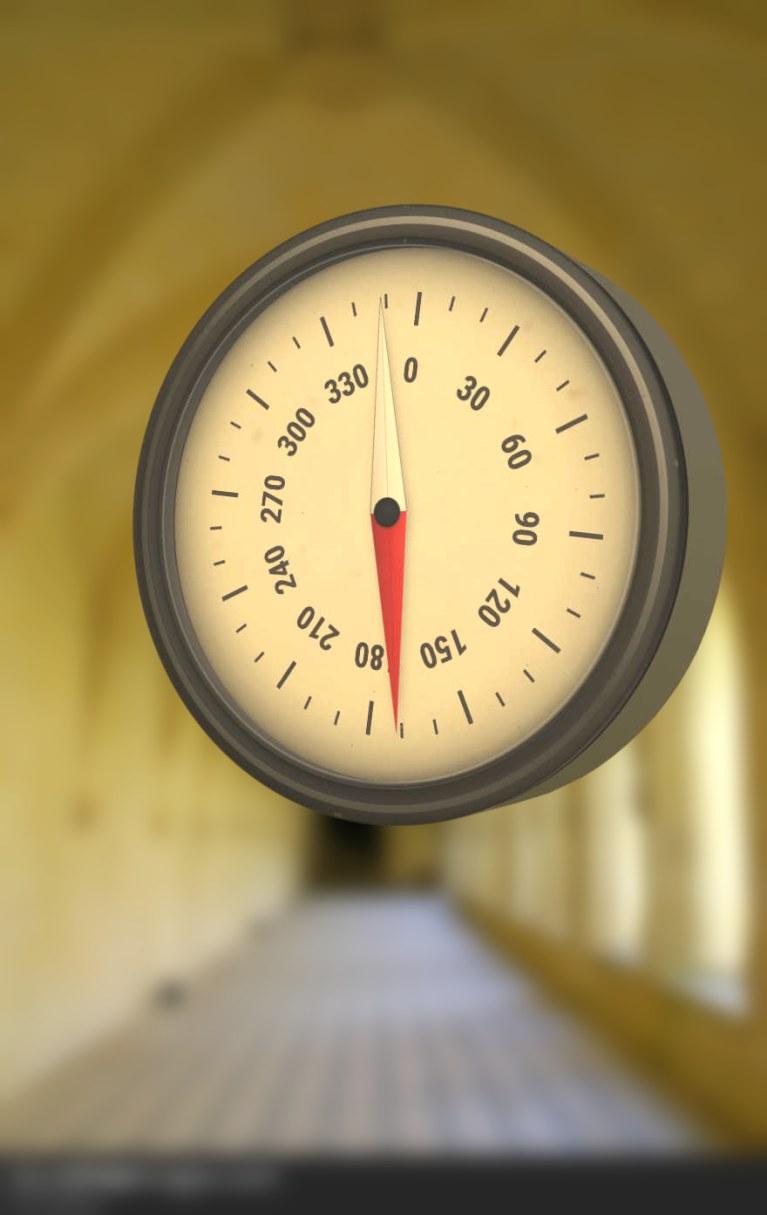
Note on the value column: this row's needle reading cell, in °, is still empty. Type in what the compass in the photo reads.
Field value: 170 °
